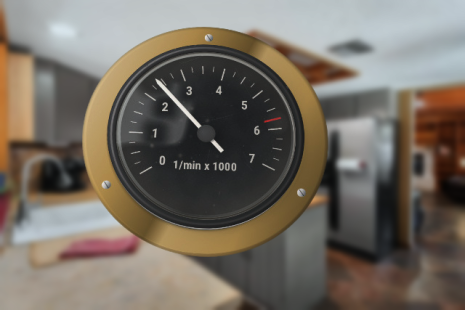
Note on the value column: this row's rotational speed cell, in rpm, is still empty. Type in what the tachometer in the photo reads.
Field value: 2375 rpm
